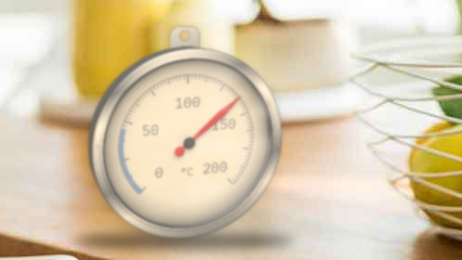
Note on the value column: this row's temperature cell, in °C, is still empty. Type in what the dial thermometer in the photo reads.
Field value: 137.5 °C
